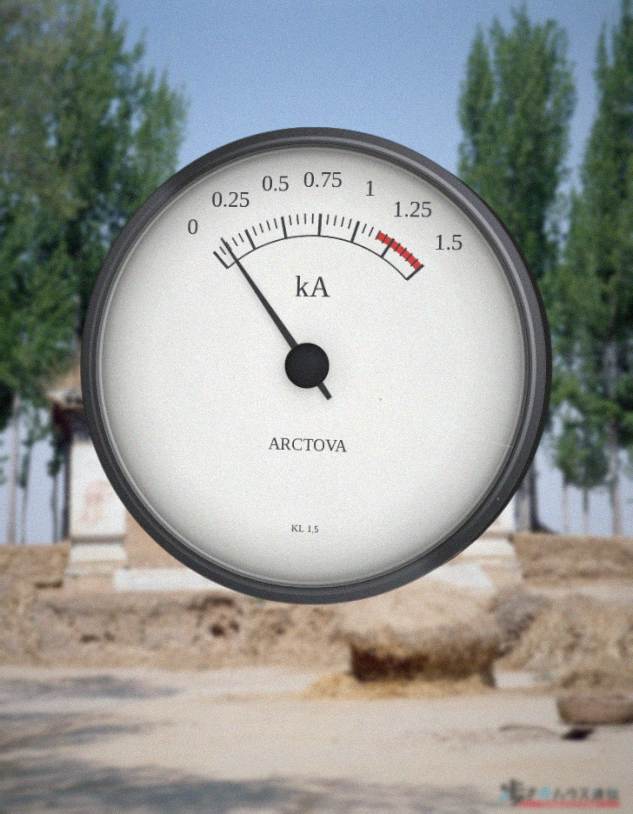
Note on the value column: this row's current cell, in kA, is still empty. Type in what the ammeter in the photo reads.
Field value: 0.1 kA
